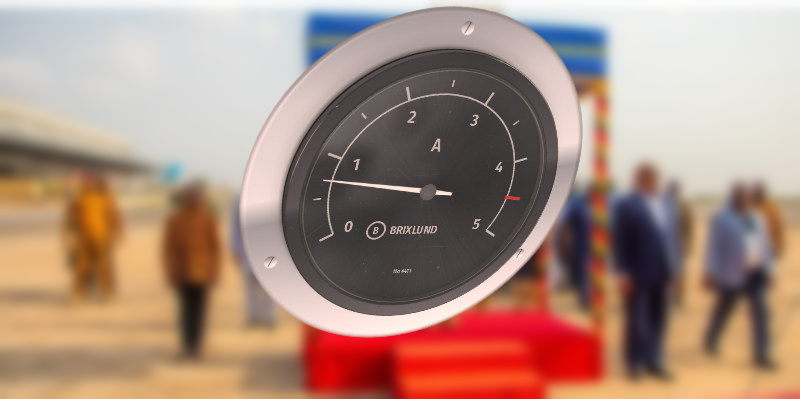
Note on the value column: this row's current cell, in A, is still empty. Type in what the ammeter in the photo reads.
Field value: 0.75 A
